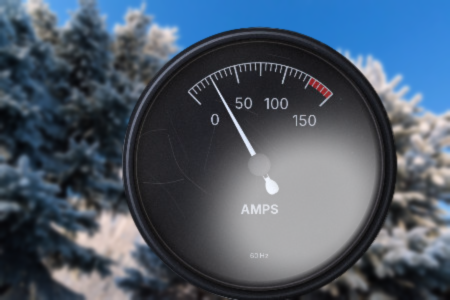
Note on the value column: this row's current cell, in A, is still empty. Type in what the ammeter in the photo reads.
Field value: 25 A
